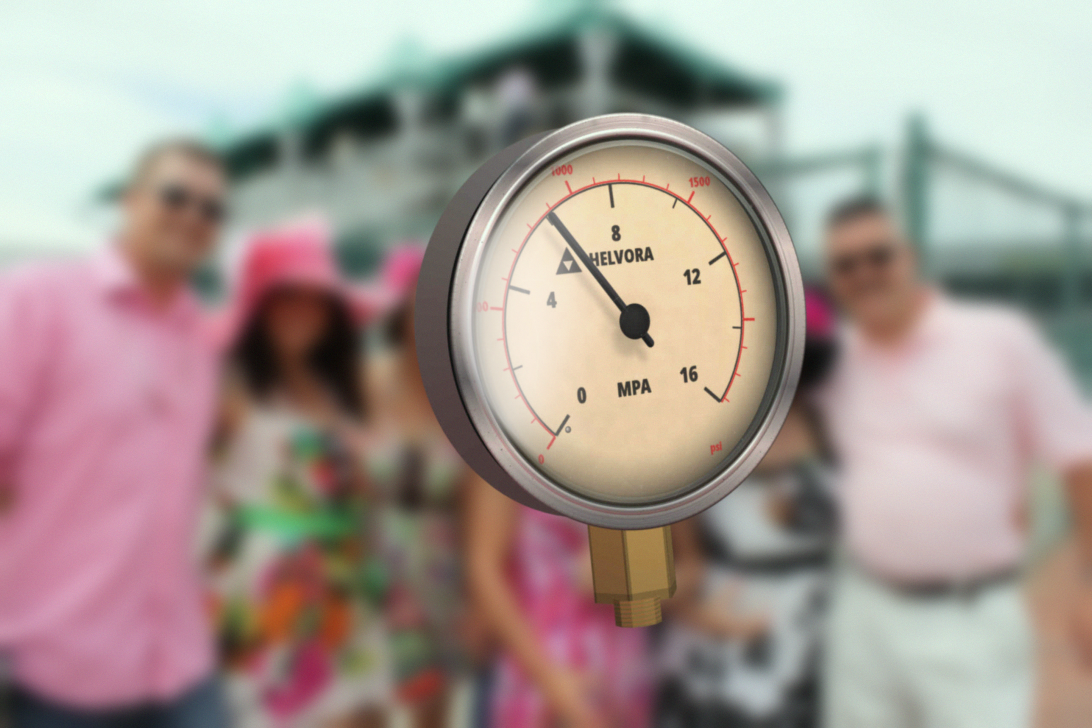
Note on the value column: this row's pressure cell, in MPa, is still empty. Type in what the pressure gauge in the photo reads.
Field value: 6 MPa
